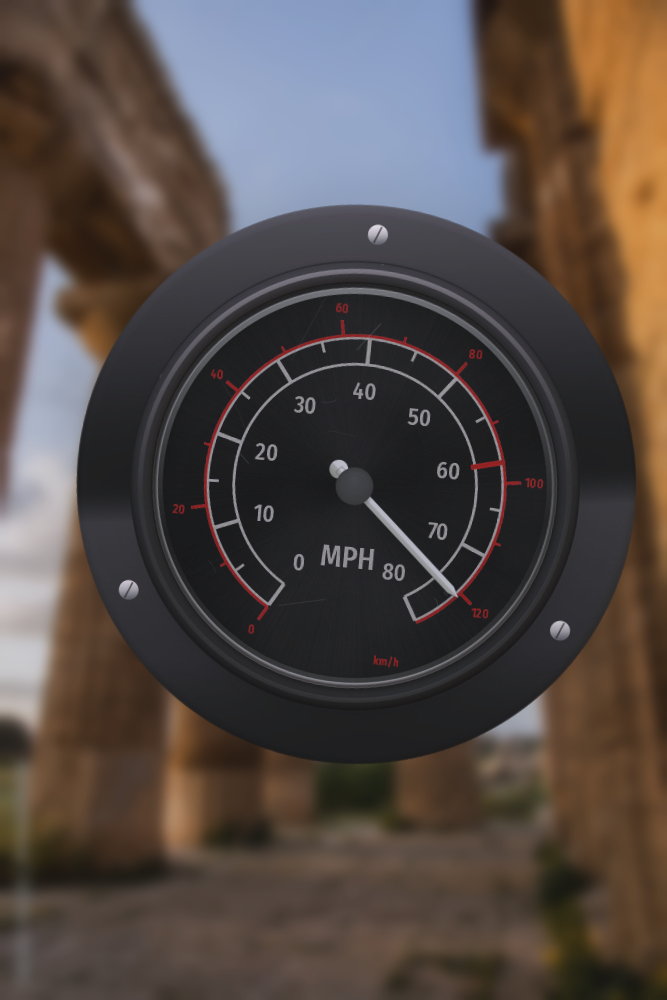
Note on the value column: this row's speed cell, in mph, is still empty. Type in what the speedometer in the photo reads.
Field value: 75 mph
